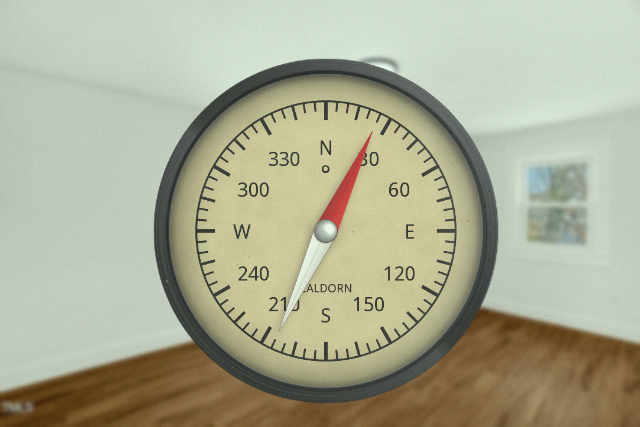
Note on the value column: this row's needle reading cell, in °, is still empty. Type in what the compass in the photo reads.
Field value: 25 °
